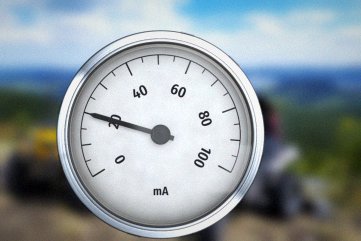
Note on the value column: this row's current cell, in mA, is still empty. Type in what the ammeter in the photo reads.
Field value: 20 mA
